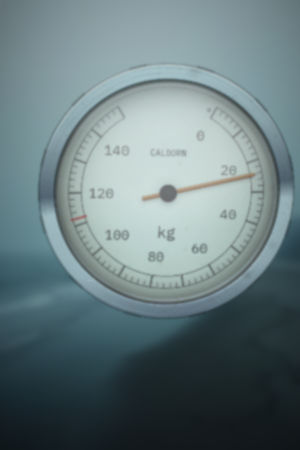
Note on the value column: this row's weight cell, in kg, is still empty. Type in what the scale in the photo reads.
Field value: 24 kg
